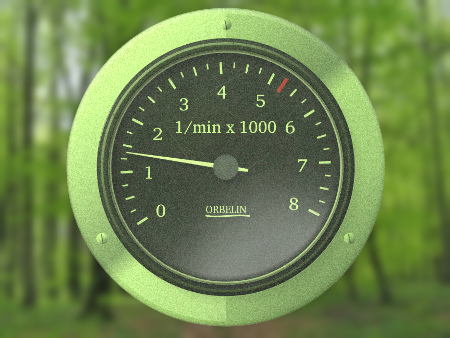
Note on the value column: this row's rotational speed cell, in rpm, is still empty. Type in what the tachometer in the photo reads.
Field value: 1375 rpm
